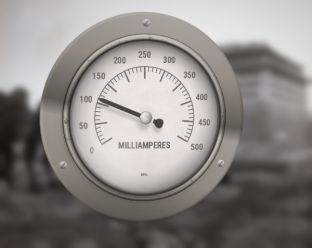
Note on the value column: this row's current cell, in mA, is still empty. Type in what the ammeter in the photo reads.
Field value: 110 mA
